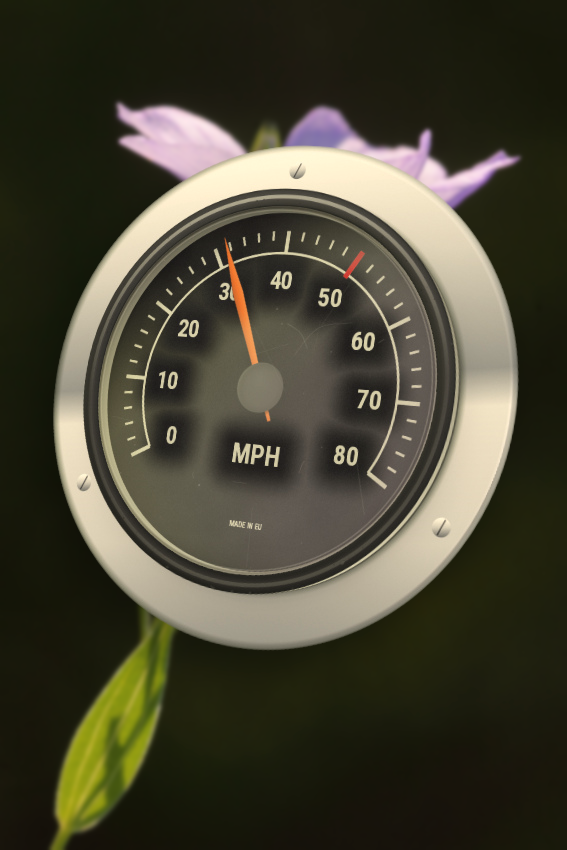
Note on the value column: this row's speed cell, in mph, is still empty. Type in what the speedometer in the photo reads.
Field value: 32 mph
